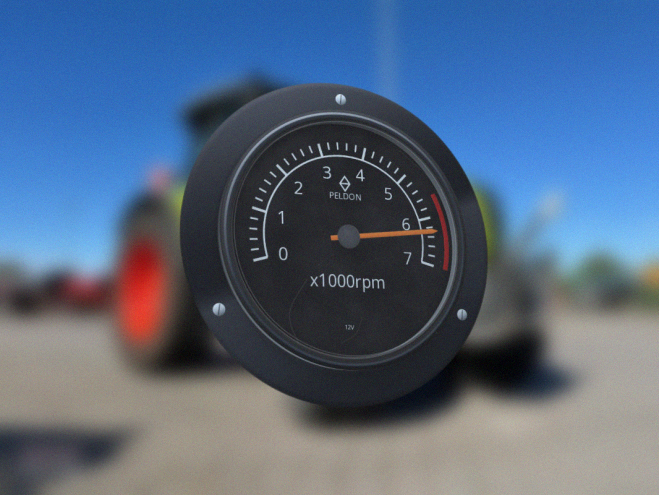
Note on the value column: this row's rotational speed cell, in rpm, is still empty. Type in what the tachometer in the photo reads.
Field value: 6300 rpm
